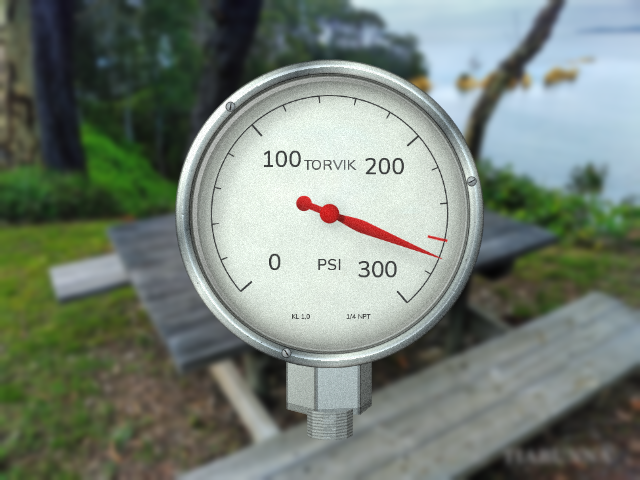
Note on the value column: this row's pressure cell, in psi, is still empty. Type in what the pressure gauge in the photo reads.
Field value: 270 psi
